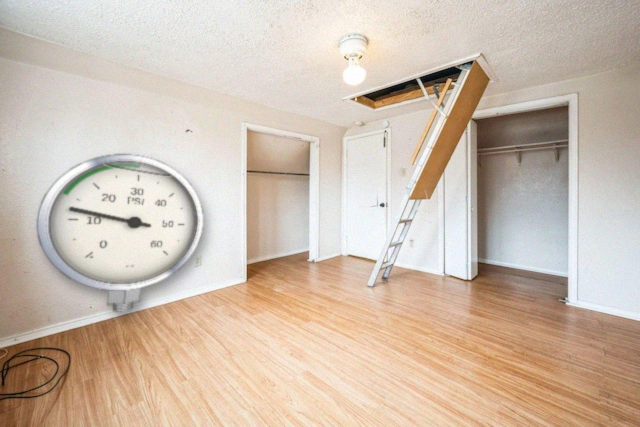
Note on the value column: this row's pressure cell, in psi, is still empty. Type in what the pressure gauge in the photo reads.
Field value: 12.5 psi
